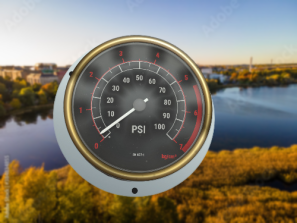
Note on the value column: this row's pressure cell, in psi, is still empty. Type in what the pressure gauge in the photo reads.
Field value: 2.5 psi
